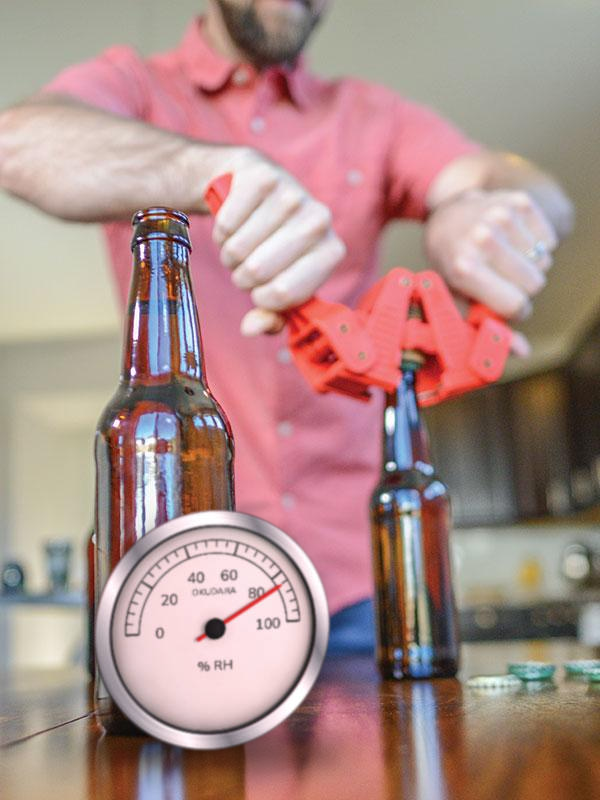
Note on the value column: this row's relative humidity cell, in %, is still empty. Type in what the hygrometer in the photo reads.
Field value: 84 %
